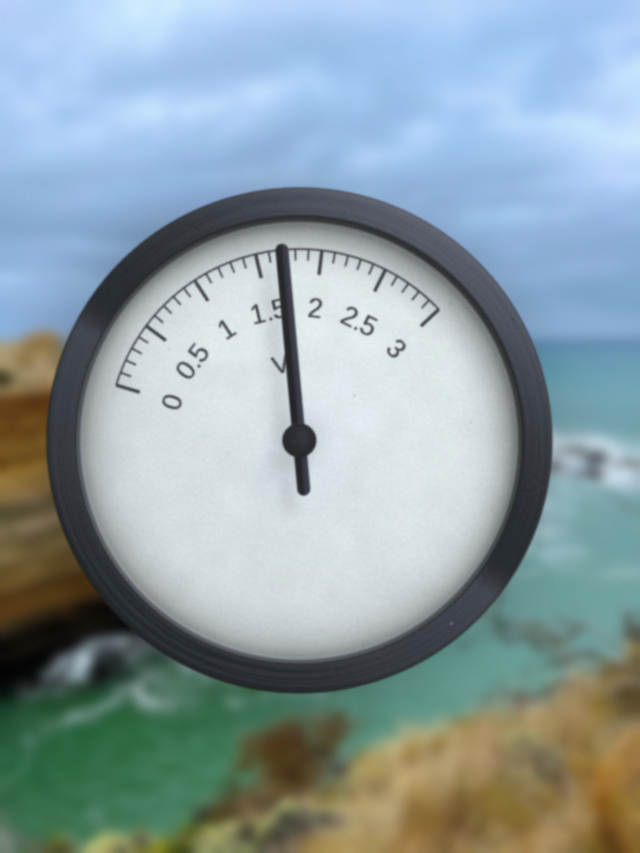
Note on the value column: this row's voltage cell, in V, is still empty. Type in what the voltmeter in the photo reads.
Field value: 1.7 V
